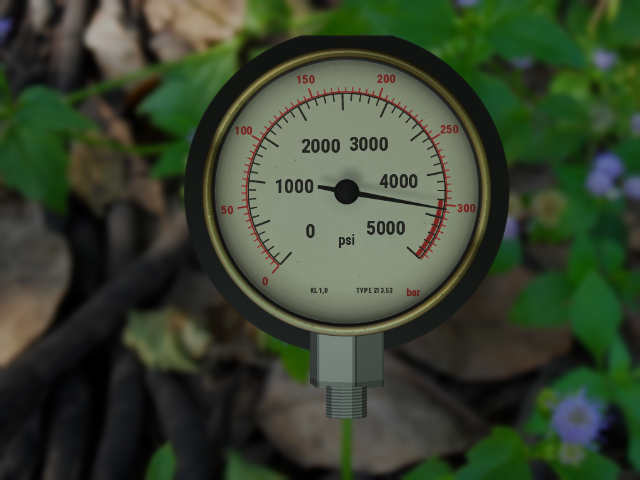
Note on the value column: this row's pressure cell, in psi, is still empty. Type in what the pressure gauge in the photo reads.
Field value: 4400 psi
